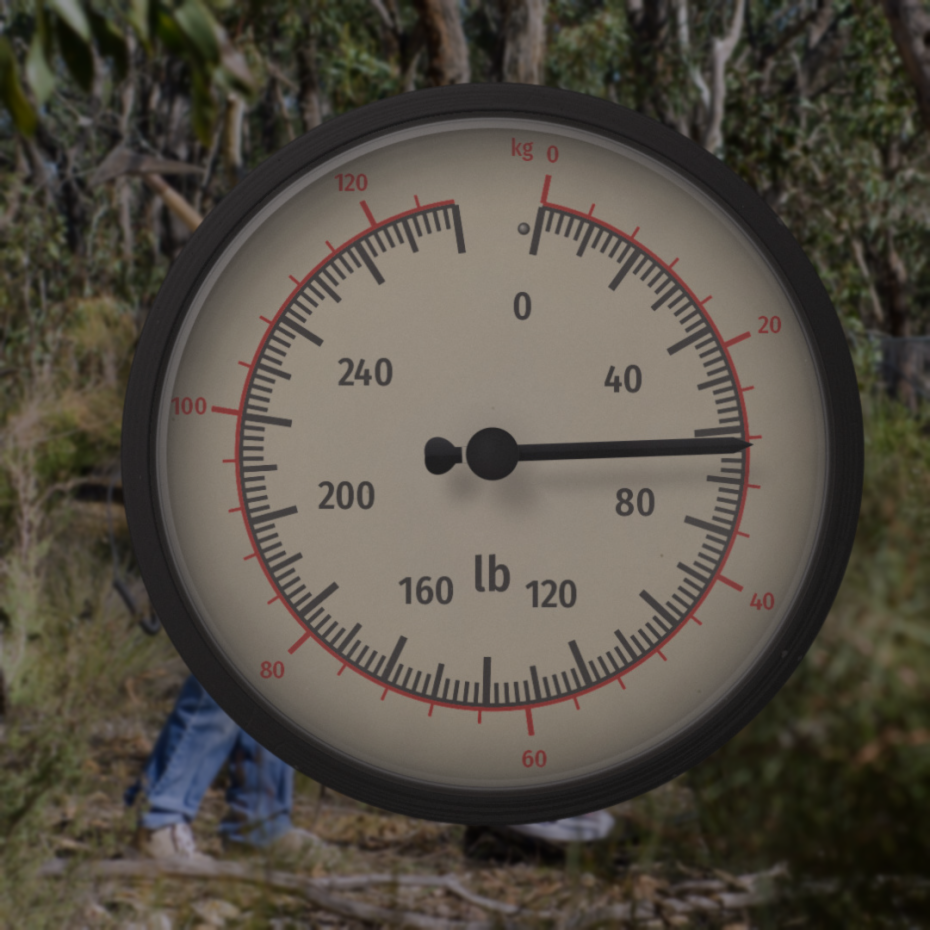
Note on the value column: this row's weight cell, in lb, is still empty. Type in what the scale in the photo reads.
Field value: 63 lb
